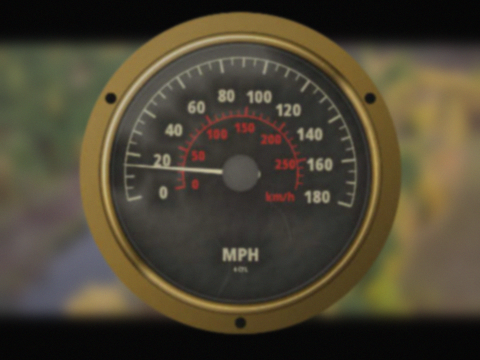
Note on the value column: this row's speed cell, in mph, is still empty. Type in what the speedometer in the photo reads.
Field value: 15 mph
